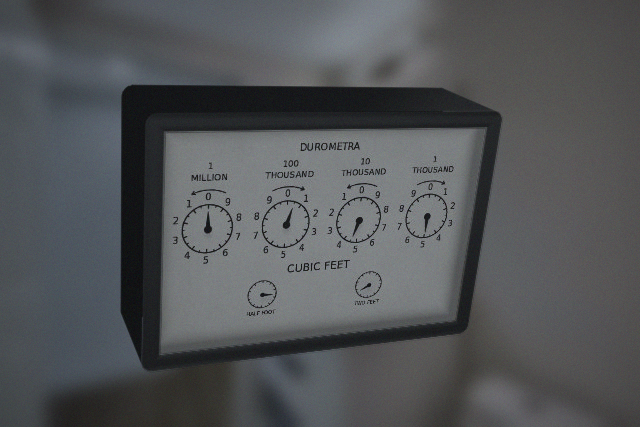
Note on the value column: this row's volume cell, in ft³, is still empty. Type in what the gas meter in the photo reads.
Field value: 4500 ft³
